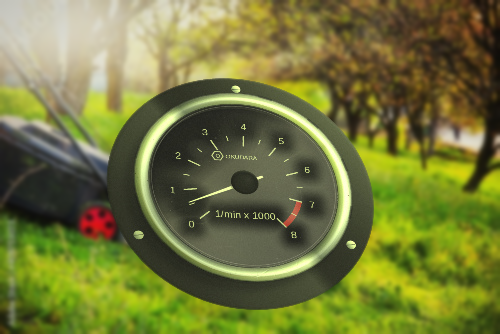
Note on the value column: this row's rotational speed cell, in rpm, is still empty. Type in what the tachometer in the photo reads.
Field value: 500 rpm
